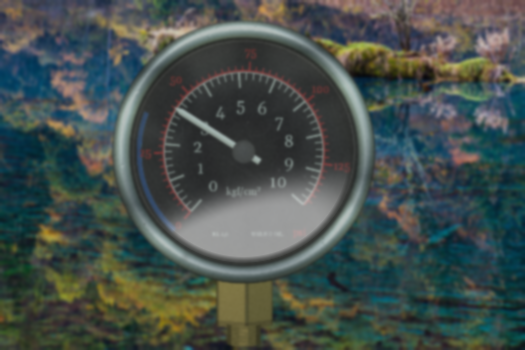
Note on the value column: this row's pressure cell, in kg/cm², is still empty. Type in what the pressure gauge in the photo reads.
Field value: 3 kg/cm²
